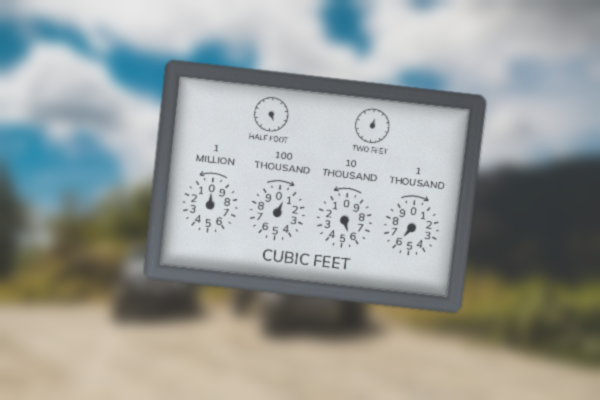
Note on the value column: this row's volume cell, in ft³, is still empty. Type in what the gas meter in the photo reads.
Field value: 5600 ft³
